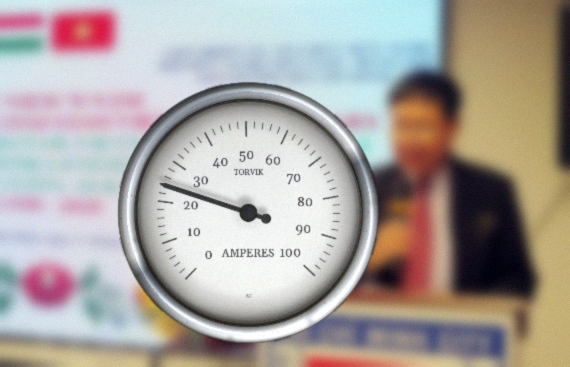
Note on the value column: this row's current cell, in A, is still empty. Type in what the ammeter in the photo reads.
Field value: 24 A
